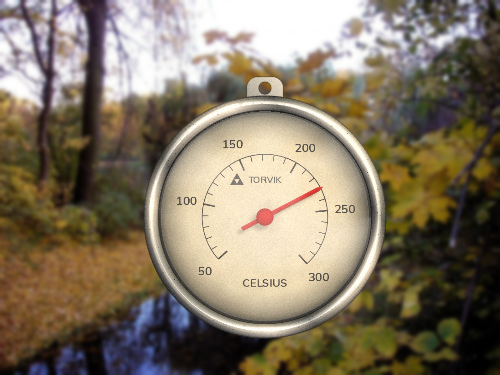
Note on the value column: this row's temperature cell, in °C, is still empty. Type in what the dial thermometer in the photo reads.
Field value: 230 °C
